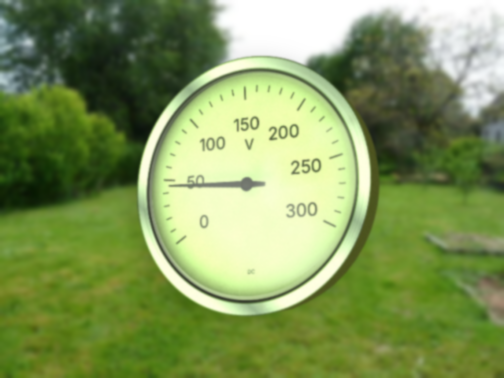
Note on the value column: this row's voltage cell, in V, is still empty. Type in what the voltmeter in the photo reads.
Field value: 45 V
